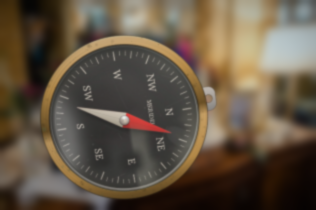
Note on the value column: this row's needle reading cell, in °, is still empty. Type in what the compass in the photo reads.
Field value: 25 °
